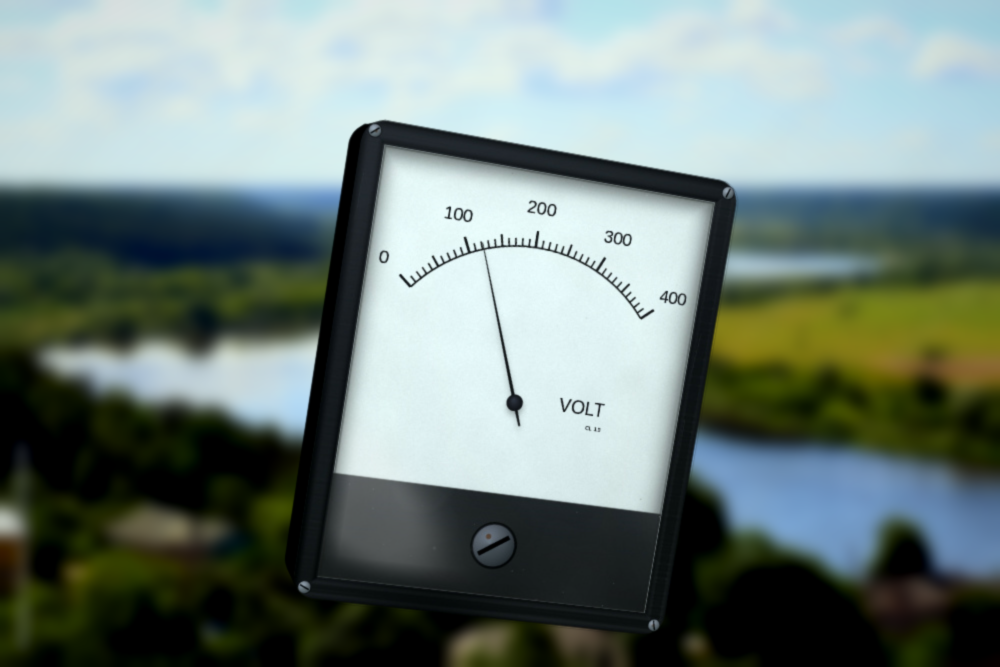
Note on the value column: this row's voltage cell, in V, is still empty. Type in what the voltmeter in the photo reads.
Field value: 120 V
